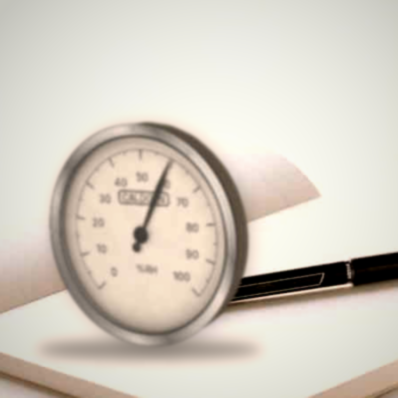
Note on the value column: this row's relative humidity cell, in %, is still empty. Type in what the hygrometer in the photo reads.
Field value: 60 %
